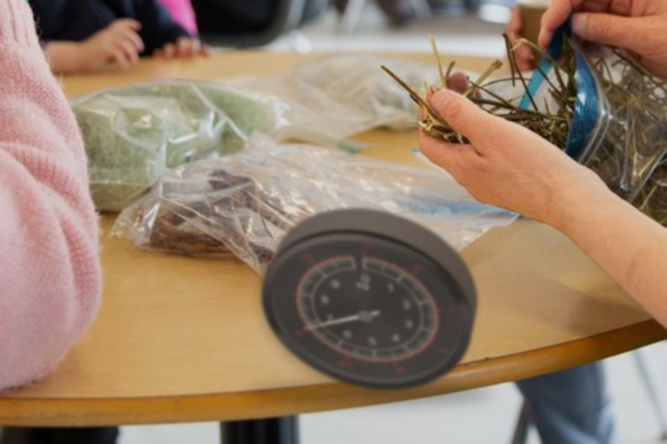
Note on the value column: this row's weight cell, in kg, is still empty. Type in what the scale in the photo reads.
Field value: 7 kg
